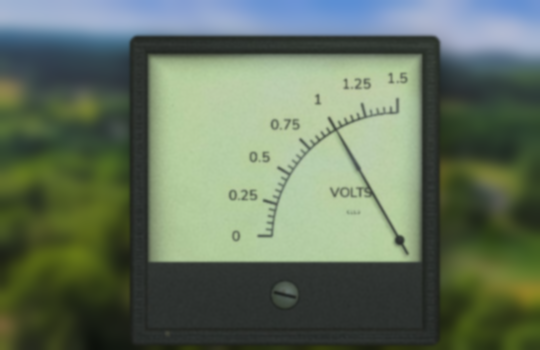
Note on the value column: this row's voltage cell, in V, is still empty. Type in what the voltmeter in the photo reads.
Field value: 1 V
